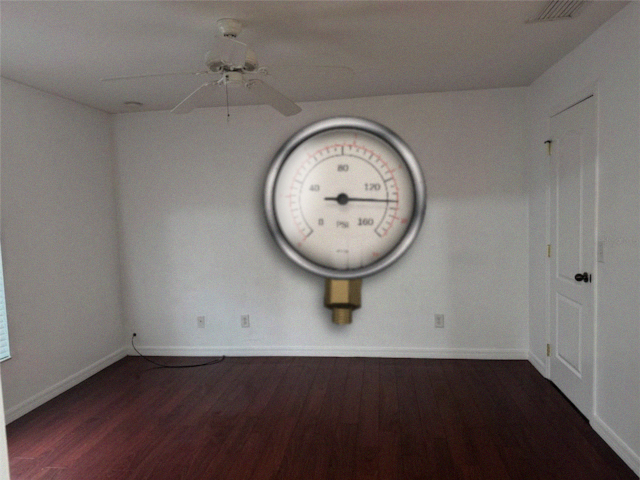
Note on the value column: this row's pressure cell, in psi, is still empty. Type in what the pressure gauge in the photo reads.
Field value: 135 psi
